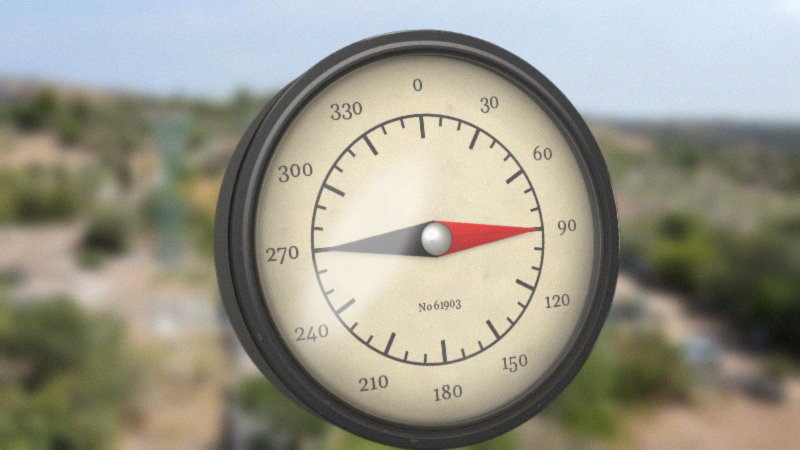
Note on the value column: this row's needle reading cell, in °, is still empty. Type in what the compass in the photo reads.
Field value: 90 °
